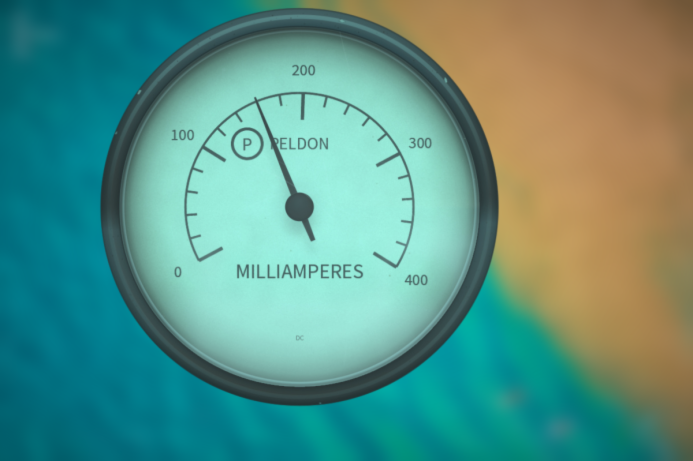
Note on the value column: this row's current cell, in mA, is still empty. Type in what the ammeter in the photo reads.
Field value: 160 mA
